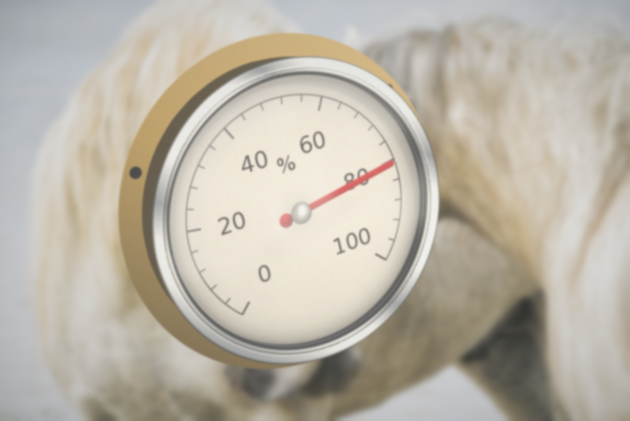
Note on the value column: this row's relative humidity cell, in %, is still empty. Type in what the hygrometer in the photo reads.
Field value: 80 %
